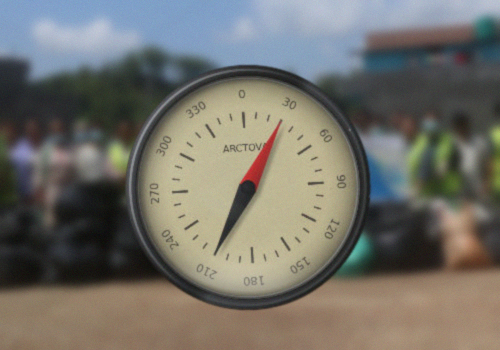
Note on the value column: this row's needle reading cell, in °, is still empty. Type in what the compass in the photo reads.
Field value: 30 °
